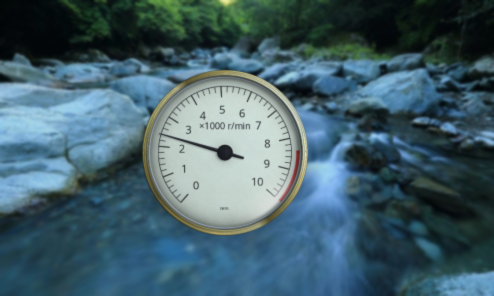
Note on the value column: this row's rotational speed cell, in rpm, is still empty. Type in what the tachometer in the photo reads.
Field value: 2400 rpm
